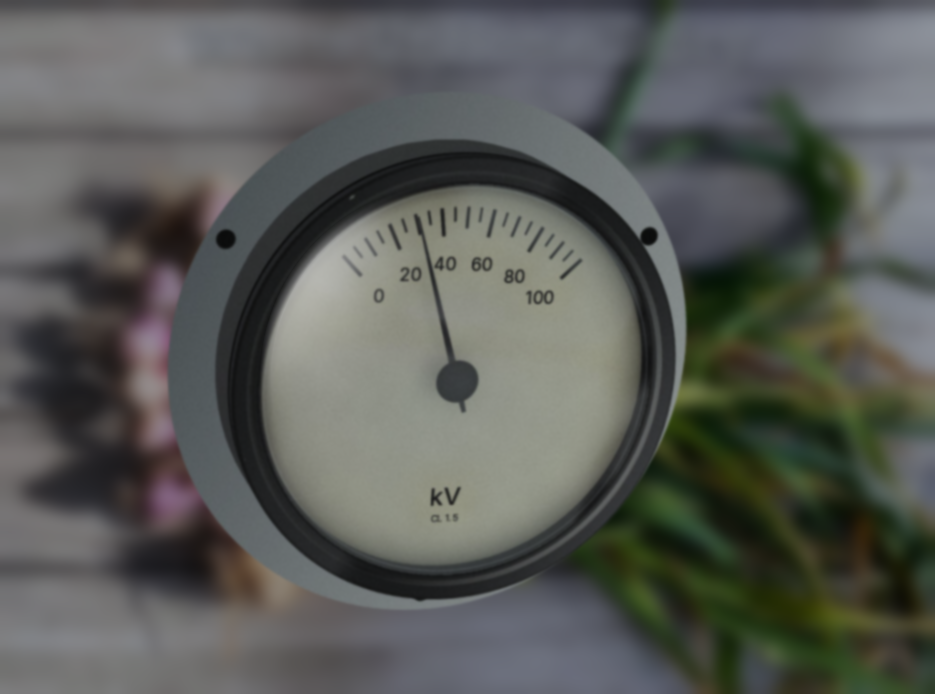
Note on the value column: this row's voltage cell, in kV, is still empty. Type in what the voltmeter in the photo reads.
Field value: 30 kV
